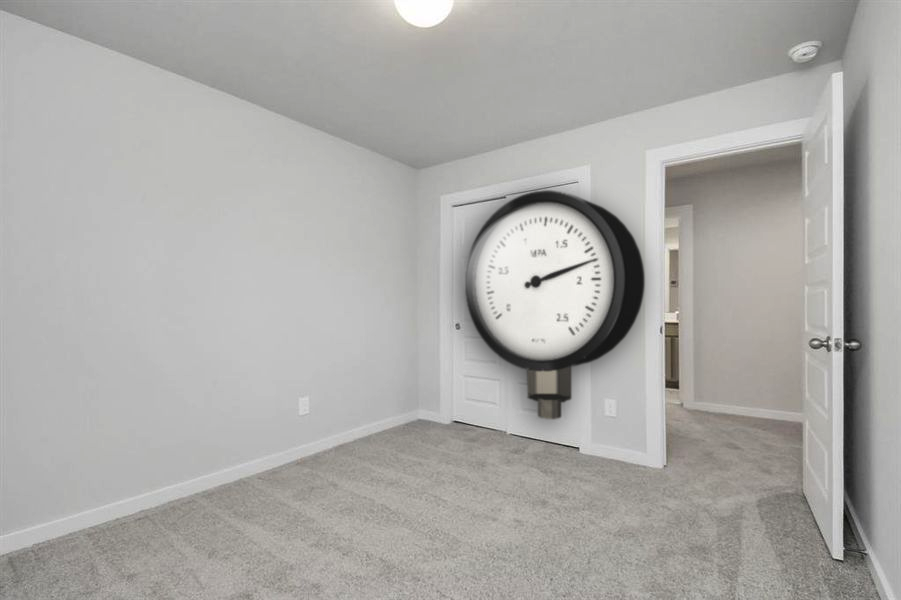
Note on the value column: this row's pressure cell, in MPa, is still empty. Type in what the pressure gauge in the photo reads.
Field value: 1.85 MPa
